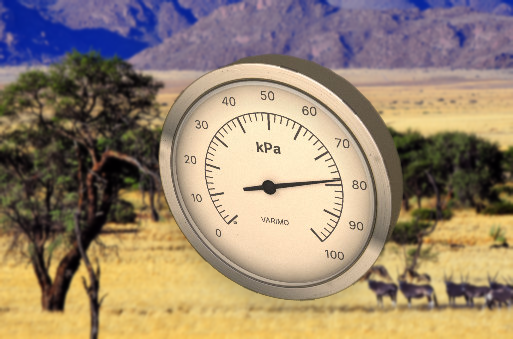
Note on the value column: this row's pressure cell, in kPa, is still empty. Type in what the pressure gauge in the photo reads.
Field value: 78 kPa
